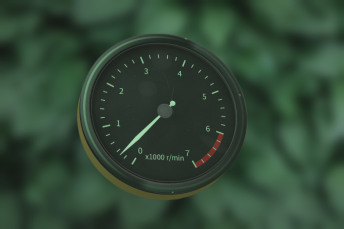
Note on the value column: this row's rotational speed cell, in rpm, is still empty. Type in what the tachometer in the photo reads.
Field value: 300 rpm
